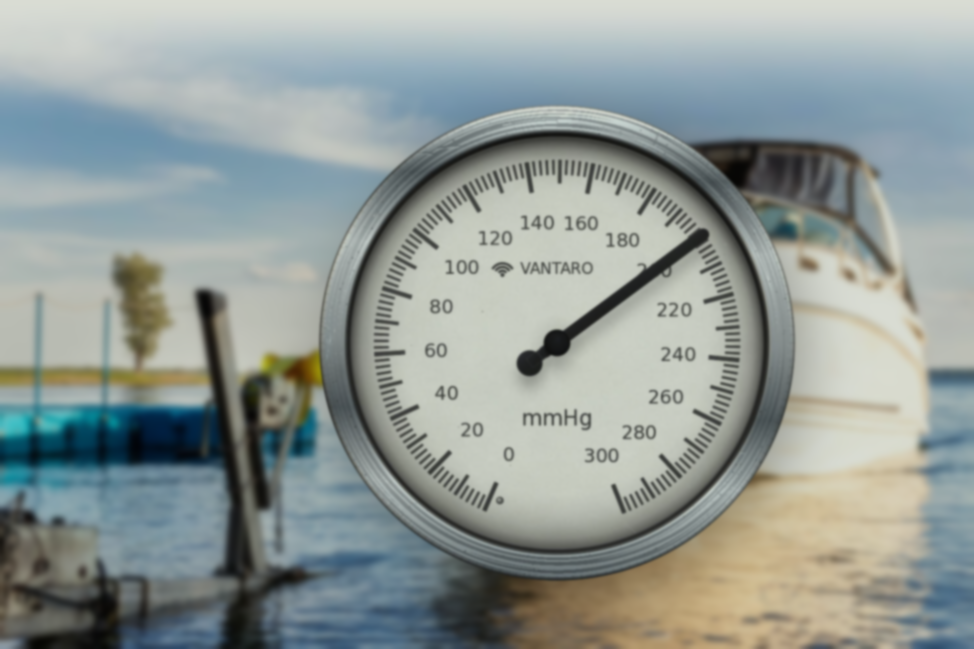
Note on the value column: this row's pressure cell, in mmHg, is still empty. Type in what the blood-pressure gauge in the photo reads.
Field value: 200 mmHg
